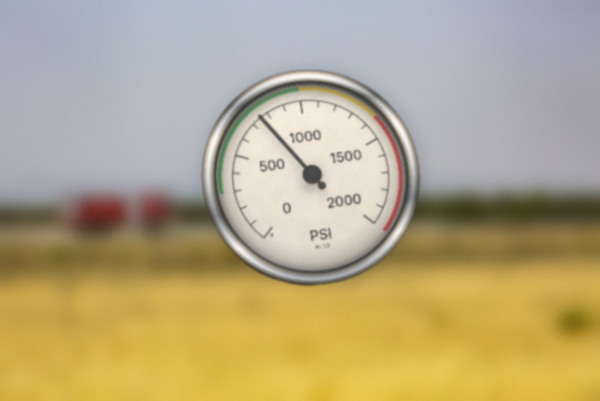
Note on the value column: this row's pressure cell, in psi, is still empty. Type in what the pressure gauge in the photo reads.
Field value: 750 psi
